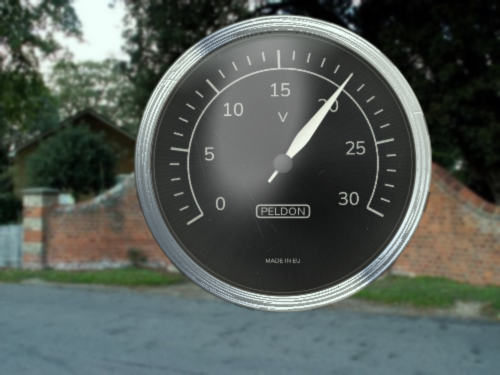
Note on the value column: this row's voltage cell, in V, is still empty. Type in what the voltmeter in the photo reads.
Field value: 20 V
